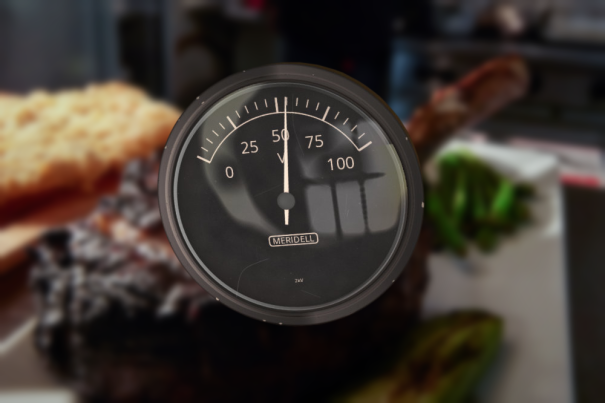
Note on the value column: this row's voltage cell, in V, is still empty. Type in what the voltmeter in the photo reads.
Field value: 55 V
